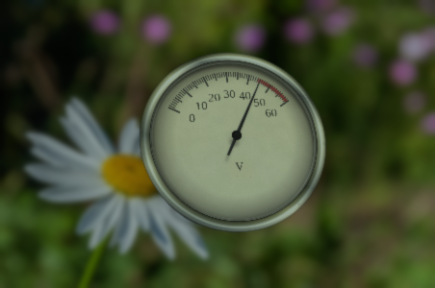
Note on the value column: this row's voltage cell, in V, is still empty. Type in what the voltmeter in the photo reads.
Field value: 45 V
